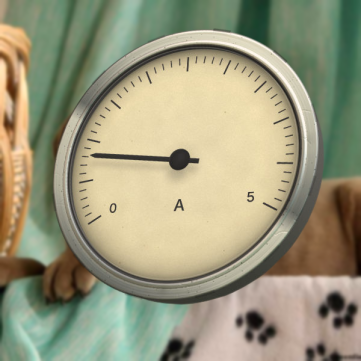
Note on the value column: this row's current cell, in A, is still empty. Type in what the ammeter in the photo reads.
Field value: 0.8 A
